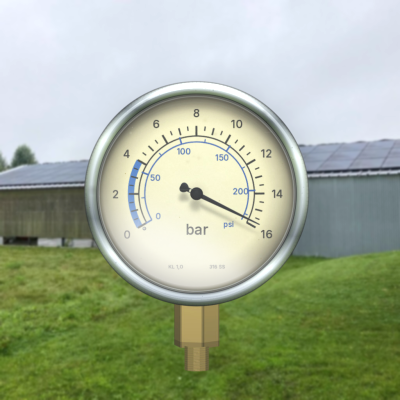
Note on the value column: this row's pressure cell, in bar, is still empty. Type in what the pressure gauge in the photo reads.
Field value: 15.75 bar
